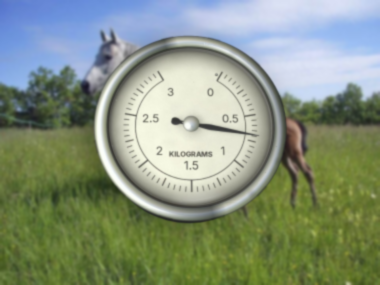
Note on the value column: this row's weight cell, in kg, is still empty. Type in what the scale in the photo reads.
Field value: 0.7 kg
